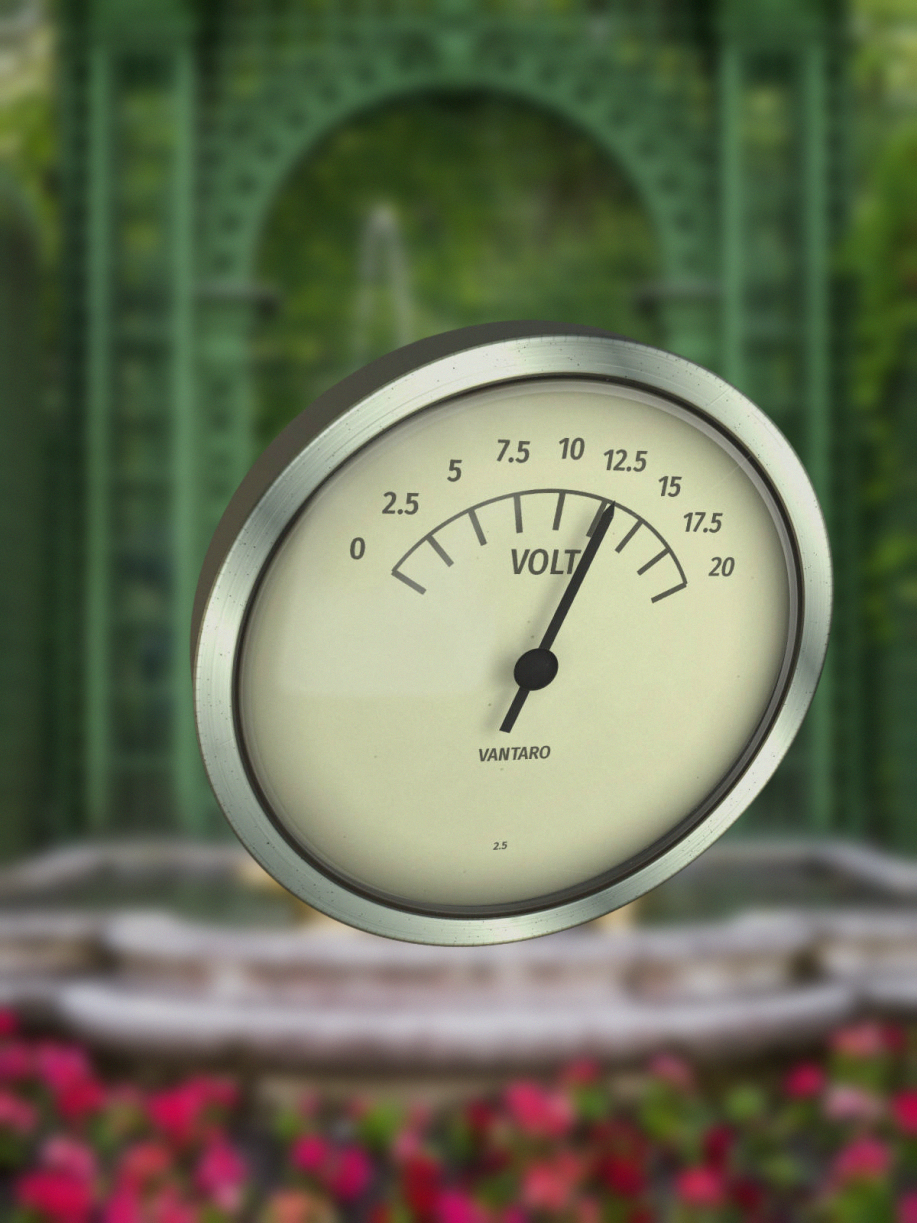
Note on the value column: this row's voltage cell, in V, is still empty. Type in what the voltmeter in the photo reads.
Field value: 12.5 V
